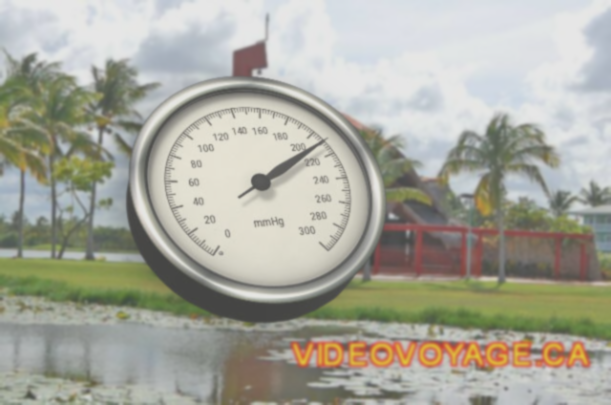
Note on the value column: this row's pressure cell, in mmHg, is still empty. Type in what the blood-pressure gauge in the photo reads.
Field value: 210 mmHg
